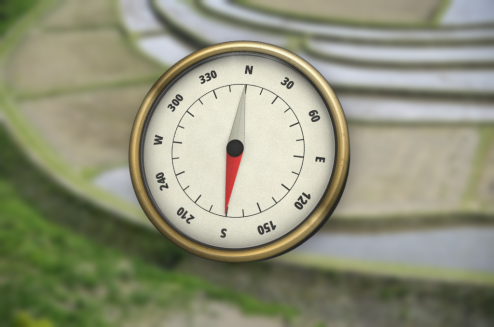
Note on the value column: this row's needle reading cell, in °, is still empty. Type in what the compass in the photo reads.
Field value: 180 °
